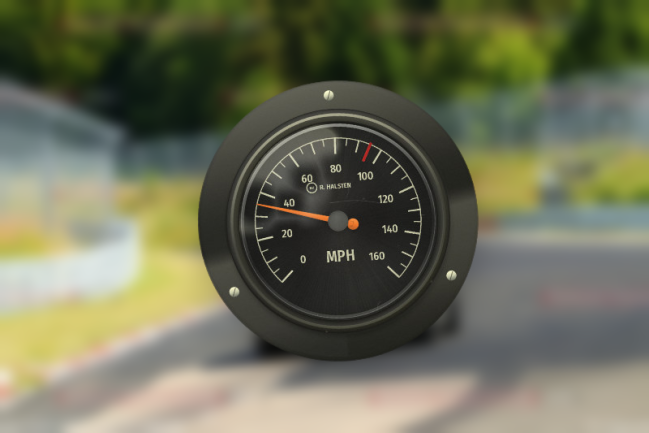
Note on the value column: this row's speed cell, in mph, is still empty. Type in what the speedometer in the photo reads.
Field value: 35 mph
